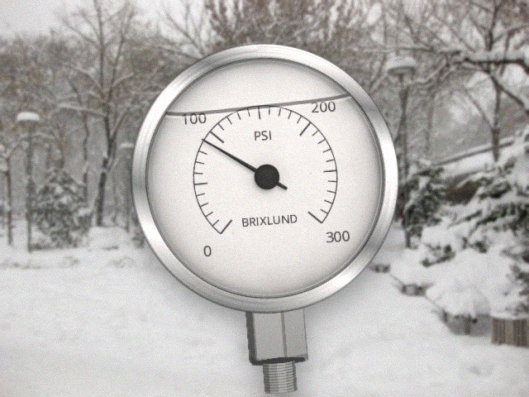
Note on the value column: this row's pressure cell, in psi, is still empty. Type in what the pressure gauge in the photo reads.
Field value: 90 psi
